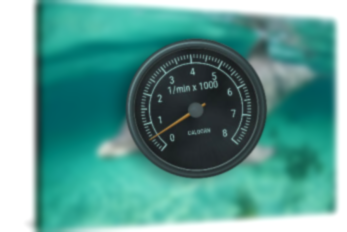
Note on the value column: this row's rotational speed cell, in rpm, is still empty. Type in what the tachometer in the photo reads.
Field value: 500 rpm
